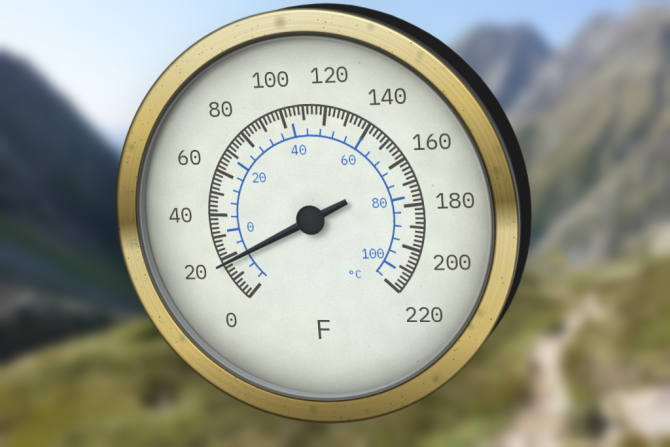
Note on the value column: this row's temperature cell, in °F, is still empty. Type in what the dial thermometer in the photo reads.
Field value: 18 °F
